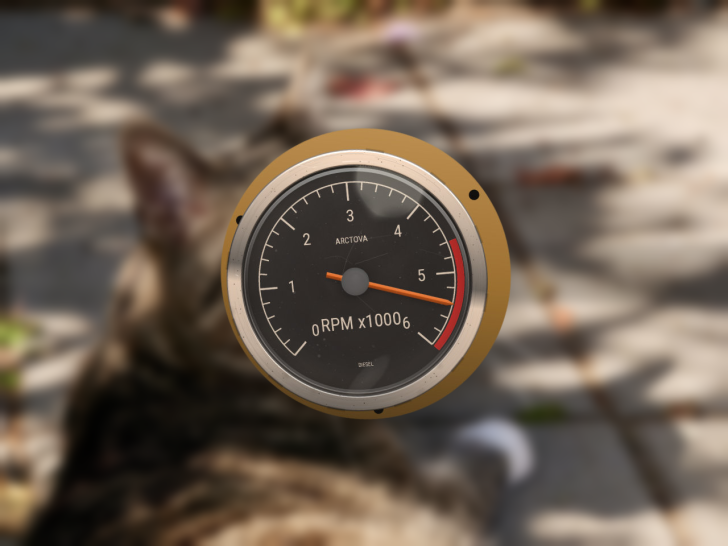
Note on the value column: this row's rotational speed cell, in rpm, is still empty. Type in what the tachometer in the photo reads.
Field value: 5400 rpm
